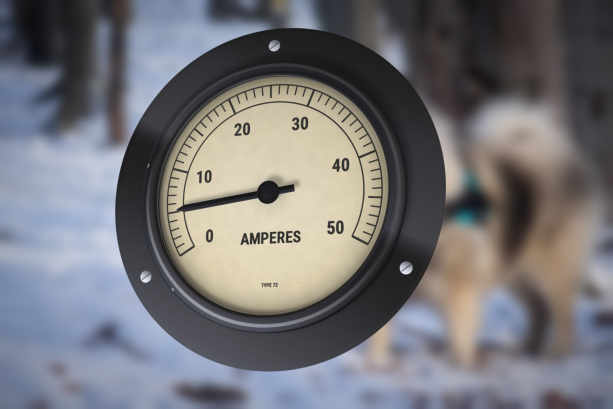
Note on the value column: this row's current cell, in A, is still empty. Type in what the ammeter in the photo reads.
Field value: 5 A
